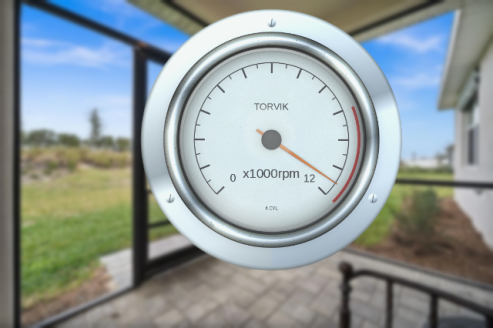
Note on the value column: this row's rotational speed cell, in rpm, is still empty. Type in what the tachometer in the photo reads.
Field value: 11500 rpm
